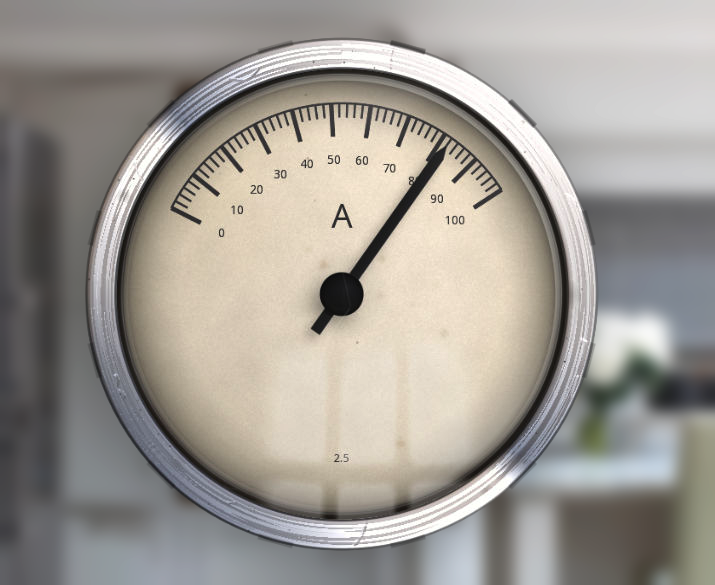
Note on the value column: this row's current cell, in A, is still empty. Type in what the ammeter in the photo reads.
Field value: 82 A
